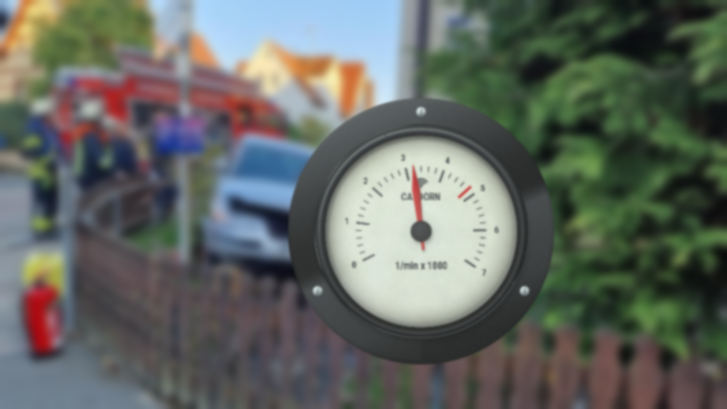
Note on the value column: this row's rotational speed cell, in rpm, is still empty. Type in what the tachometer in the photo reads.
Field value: 3200 rpm
